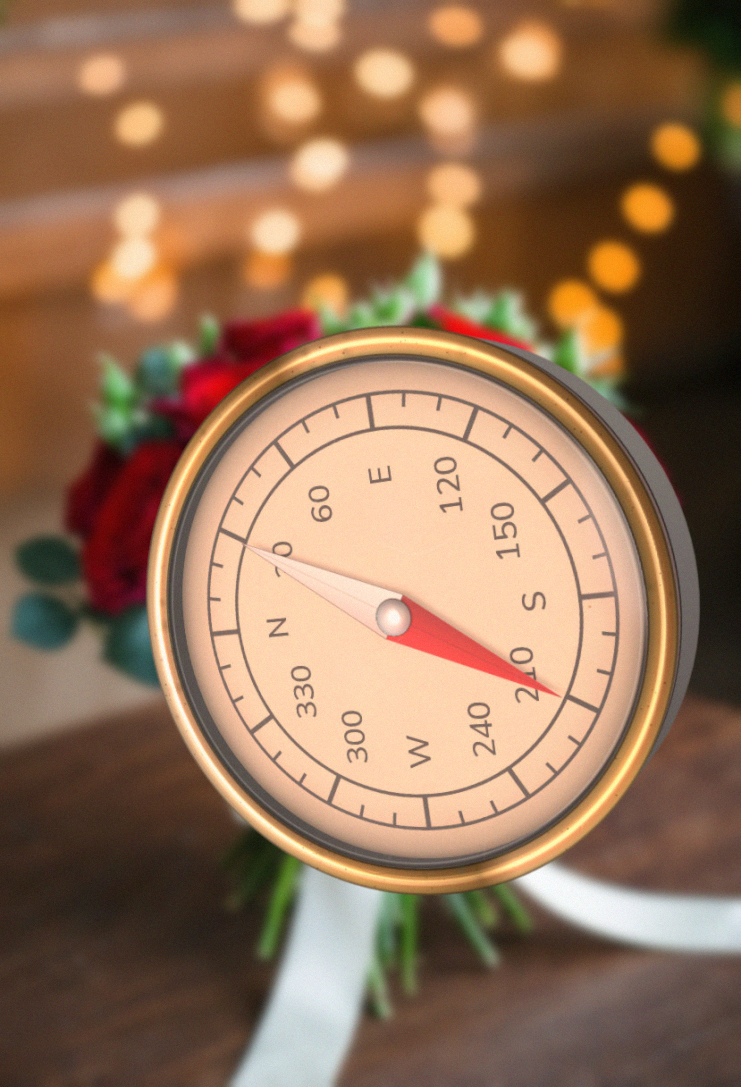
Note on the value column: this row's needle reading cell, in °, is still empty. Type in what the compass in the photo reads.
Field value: 210 °
